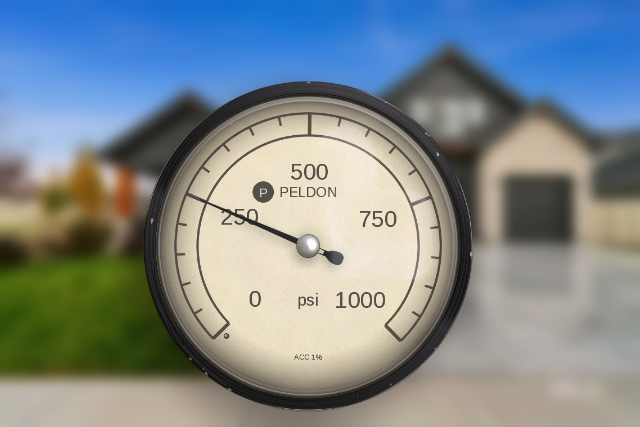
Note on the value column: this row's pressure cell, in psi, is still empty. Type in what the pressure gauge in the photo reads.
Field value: 250 psi
